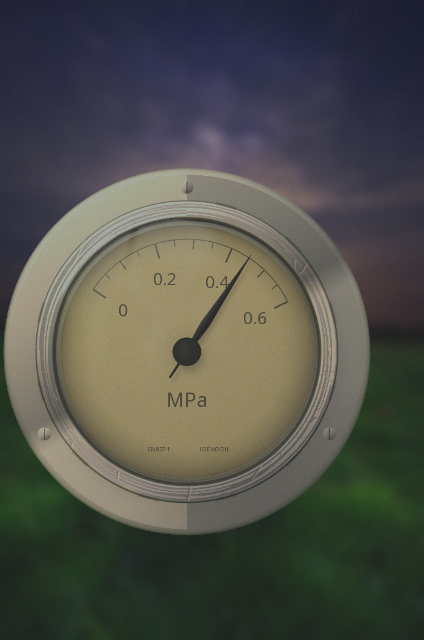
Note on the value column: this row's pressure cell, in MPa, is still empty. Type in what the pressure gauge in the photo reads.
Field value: 0.45 MPa
